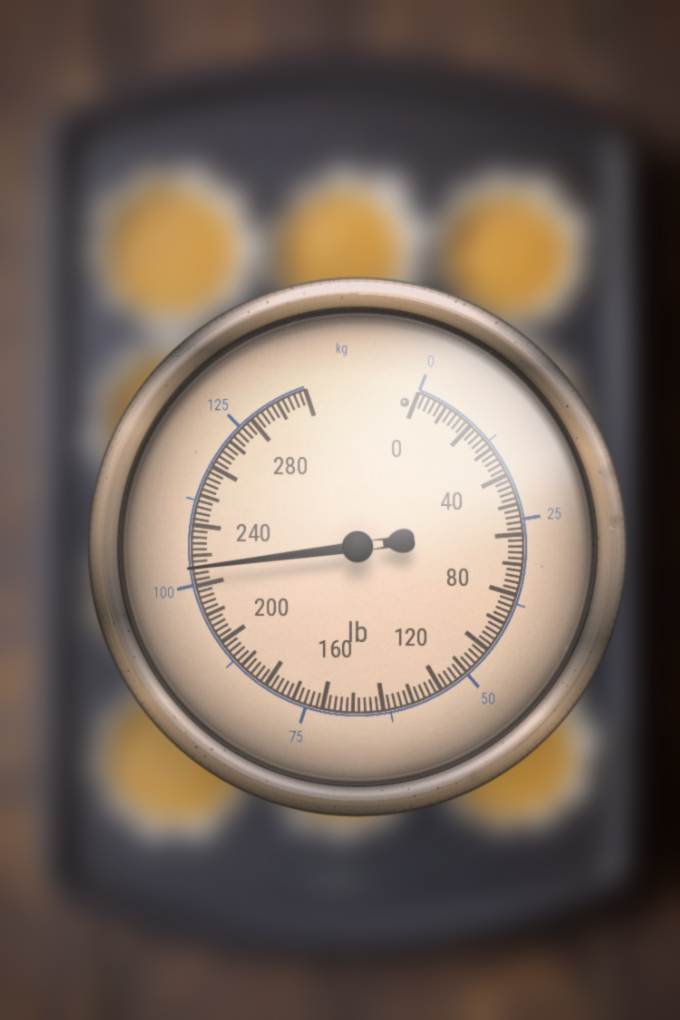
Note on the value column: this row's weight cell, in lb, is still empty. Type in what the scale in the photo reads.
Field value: 226 lb
